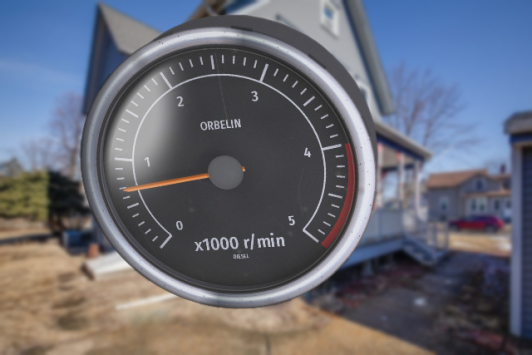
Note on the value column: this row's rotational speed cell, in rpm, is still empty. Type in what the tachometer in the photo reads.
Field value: 700 rpm
